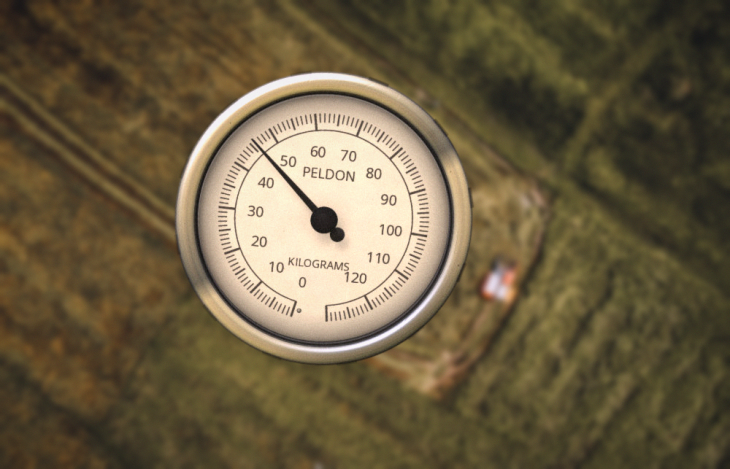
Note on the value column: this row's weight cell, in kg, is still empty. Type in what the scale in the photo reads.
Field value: 46 kg
